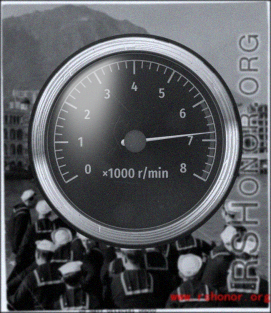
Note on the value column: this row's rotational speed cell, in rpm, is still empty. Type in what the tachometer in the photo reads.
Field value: 6800 rpm
